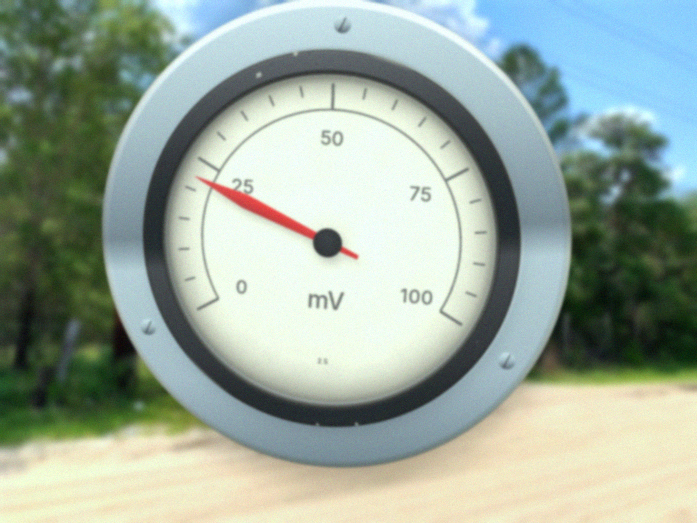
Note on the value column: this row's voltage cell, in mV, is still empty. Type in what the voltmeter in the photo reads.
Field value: 22.5 mV
